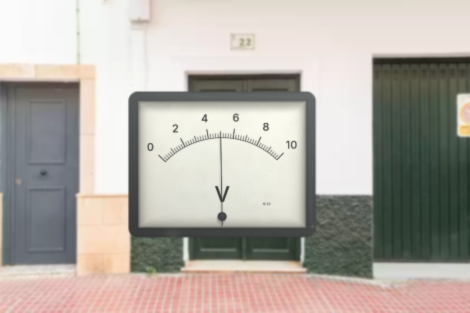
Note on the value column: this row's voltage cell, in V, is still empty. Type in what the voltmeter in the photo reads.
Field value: 5 V
